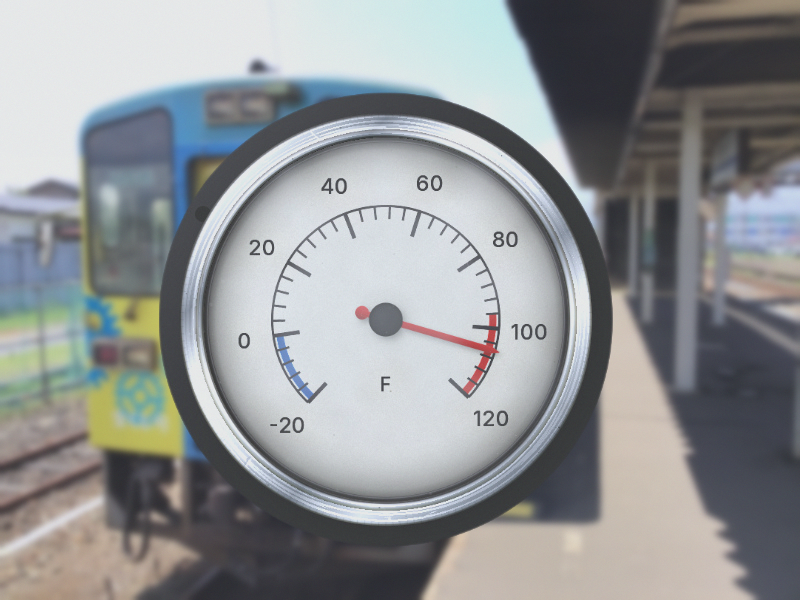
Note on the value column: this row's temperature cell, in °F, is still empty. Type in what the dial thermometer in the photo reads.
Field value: 106 °F
